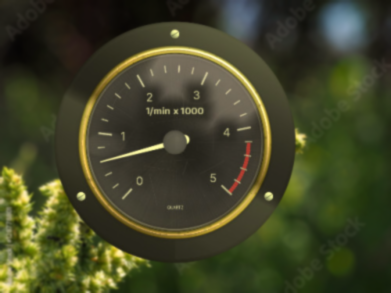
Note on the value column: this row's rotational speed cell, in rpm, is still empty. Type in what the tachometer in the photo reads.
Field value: 600 rpm
